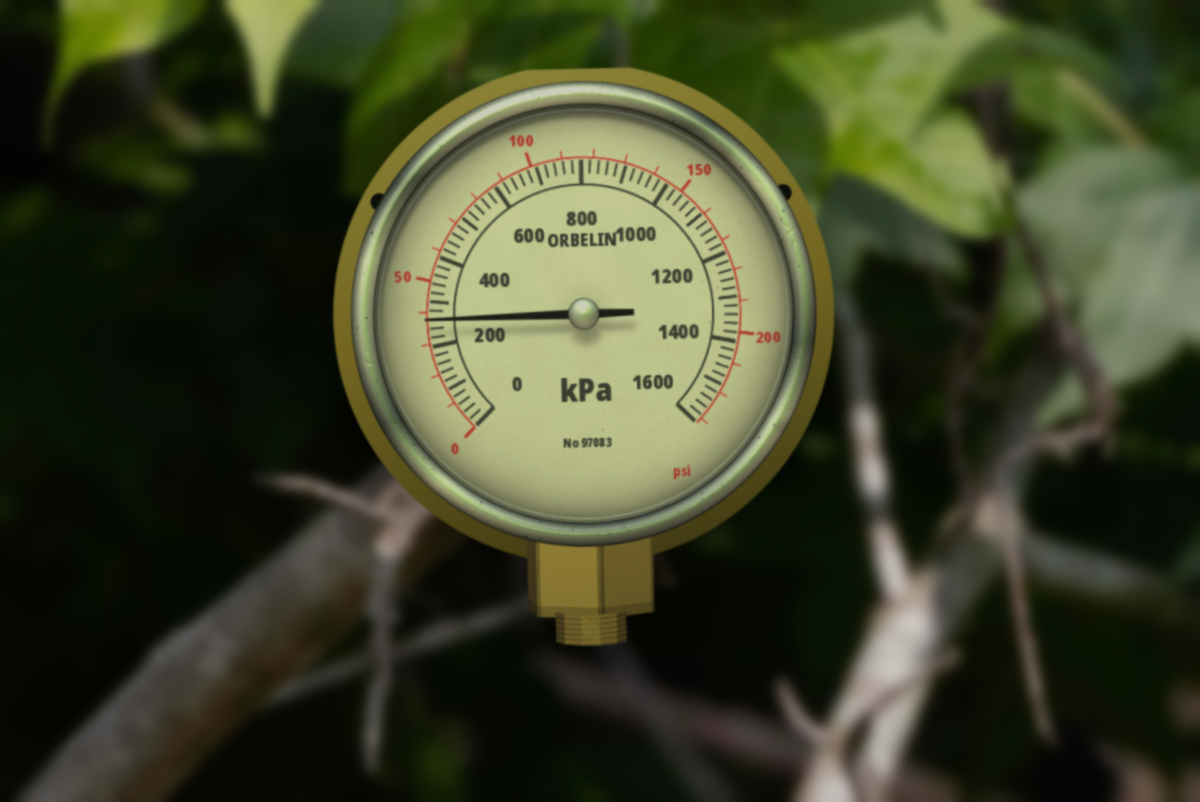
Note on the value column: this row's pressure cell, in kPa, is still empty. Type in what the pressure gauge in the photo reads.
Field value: 260 kPa
